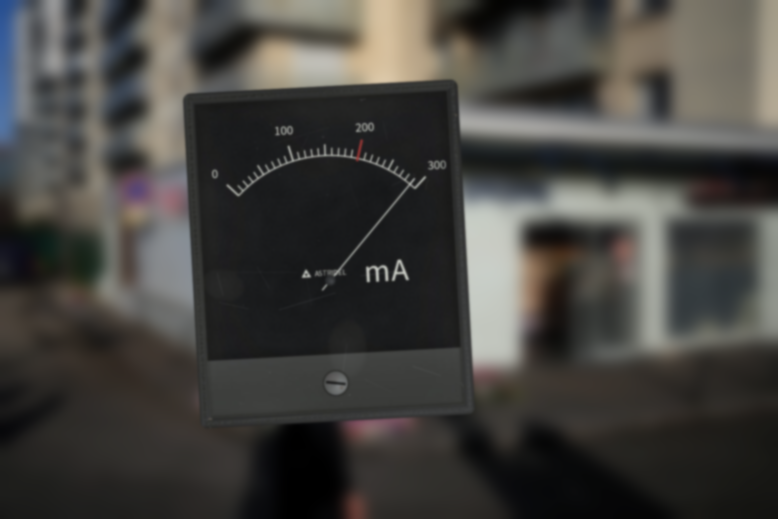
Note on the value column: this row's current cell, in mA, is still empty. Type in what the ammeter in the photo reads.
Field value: 290 mA
